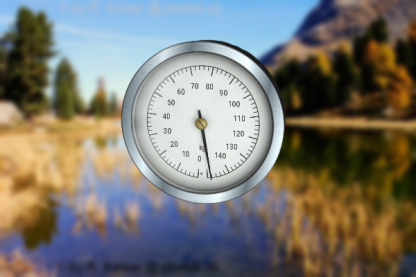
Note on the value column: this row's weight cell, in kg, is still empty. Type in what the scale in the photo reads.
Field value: 148 kg
